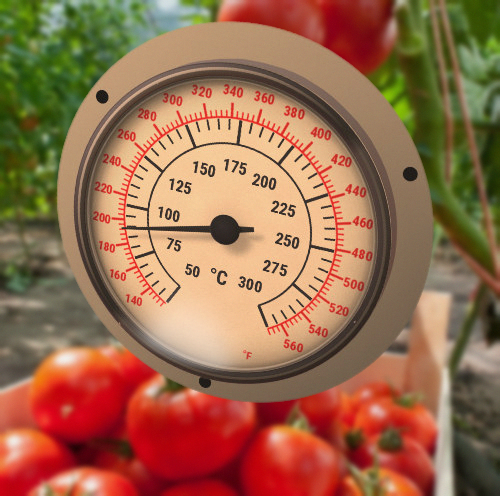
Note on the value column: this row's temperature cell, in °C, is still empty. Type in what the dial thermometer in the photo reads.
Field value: 90 °C
